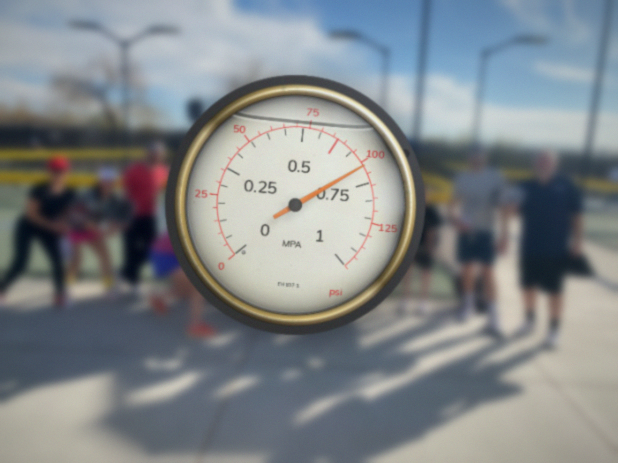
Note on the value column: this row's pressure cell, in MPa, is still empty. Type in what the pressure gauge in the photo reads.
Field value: 0.7 MPa
